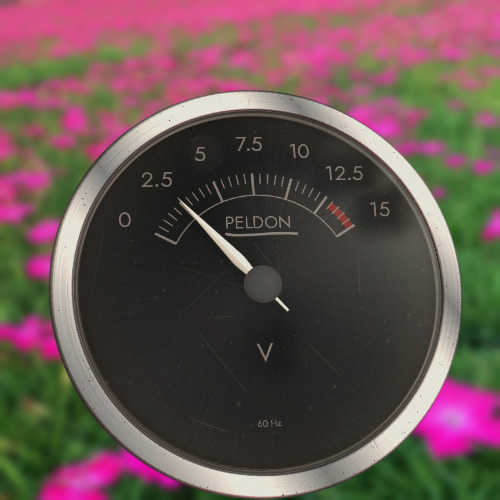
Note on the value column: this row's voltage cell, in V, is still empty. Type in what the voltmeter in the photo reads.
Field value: 2.5 V
